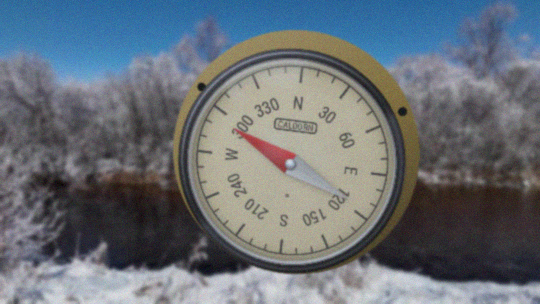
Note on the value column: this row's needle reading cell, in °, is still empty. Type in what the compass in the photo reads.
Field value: 295 °
